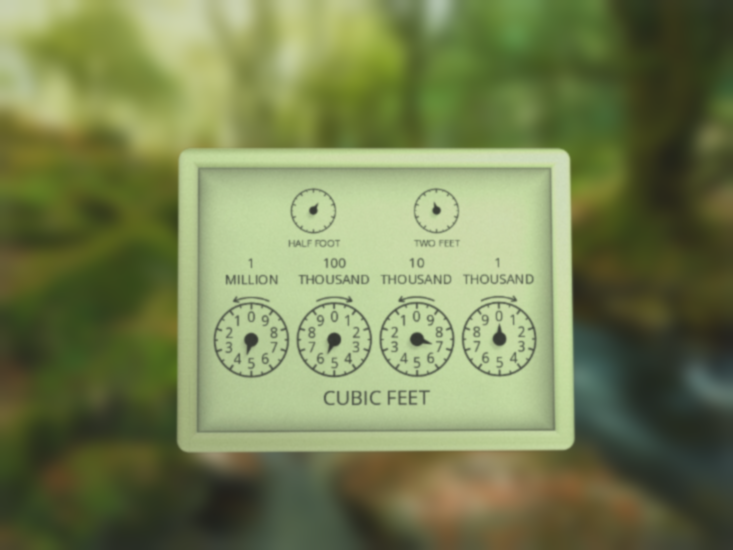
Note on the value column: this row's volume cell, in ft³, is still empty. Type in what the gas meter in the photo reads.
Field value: 457000 ft³
